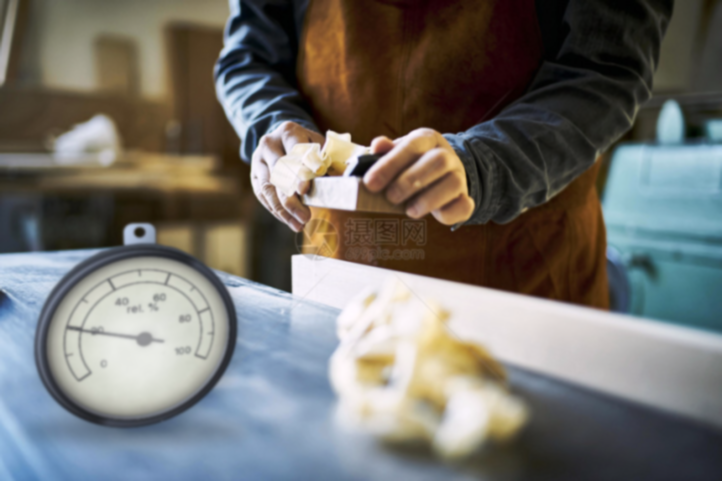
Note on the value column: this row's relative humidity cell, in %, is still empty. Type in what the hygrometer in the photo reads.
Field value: 20 %
